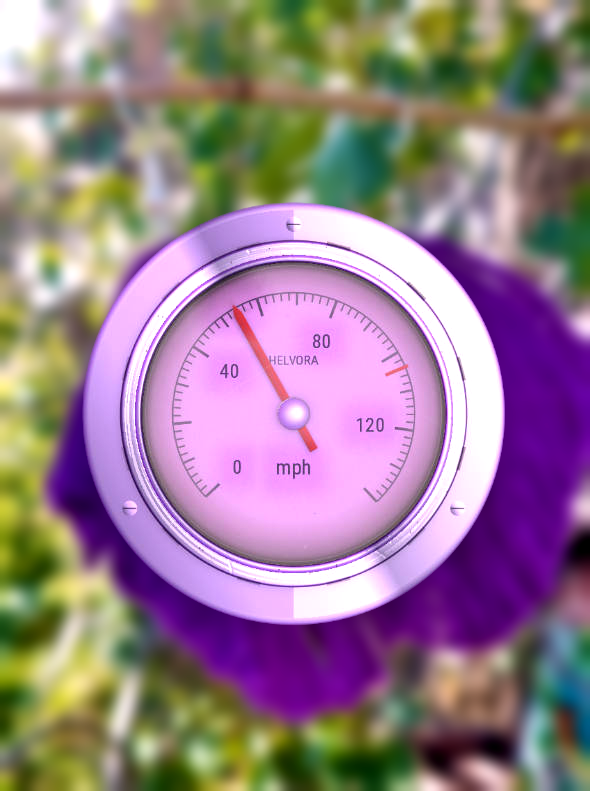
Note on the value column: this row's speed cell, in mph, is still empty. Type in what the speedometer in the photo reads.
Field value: 54 mph
